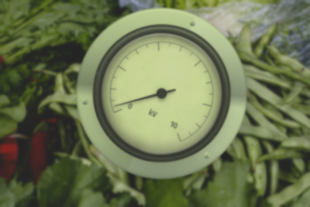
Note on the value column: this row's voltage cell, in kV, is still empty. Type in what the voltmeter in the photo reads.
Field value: 0.25 kV
